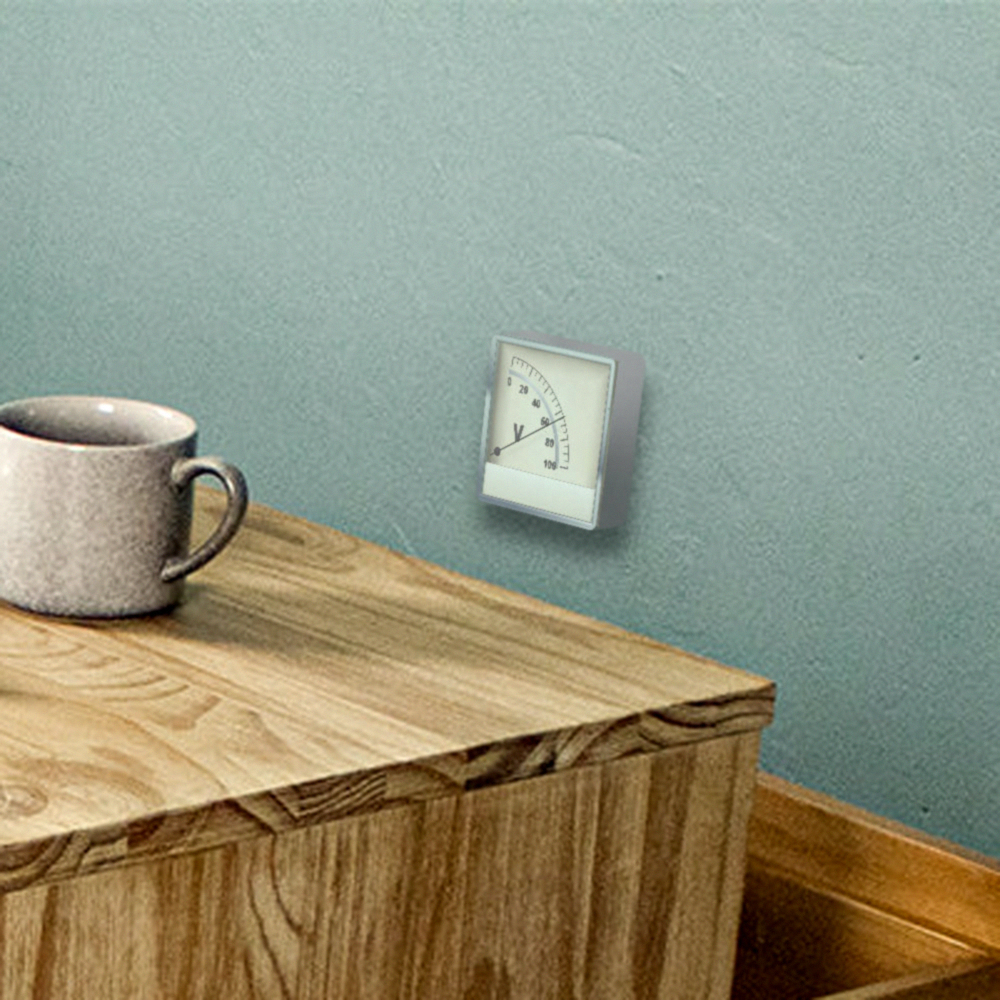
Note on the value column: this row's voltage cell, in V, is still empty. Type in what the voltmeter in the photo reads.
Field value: 65 V
